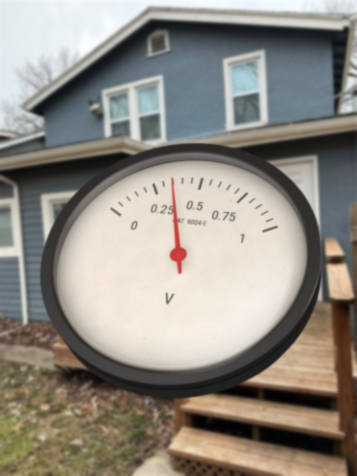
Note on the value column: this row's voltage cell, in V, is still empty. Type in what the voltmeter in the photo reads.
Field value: 0.35 V
